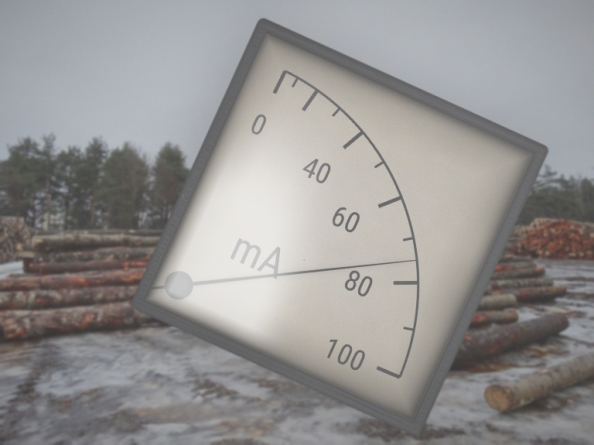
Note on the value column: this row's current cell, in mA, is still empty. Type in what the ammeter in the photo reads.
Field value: 75 mA
